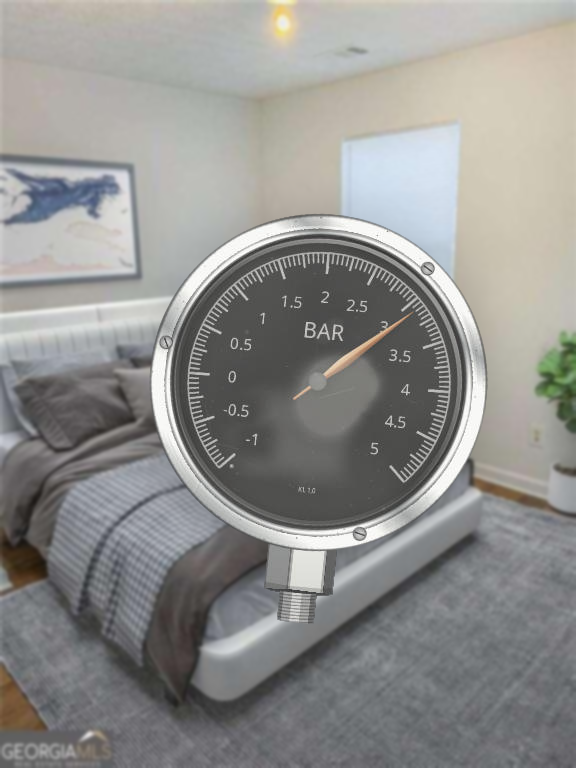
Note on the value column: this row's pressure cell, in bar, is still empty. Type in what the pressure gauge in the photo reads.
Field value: 3.1 bar
